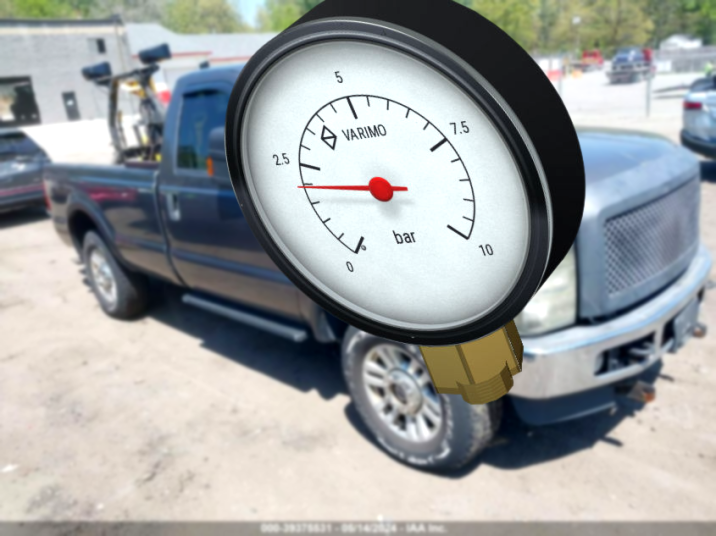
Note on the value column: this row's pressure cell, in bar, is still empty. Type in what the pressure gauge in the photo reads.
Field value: 2 bar
